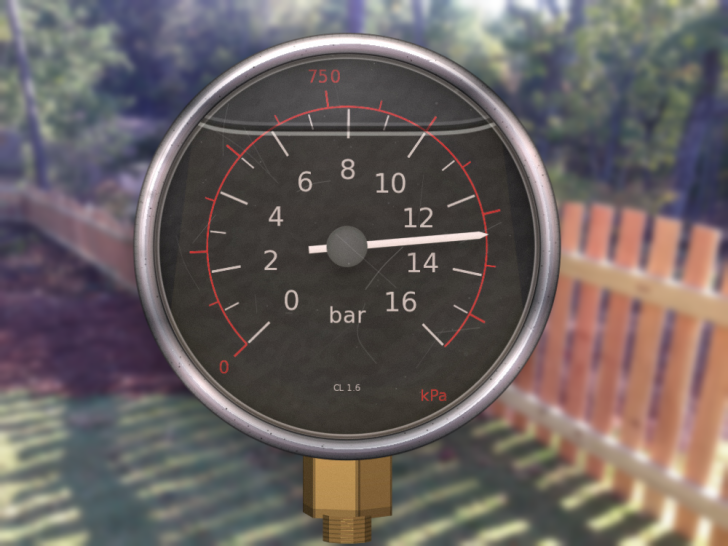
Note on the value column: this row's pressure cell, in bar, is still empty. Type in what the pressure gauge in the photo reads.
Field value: 13 bar
